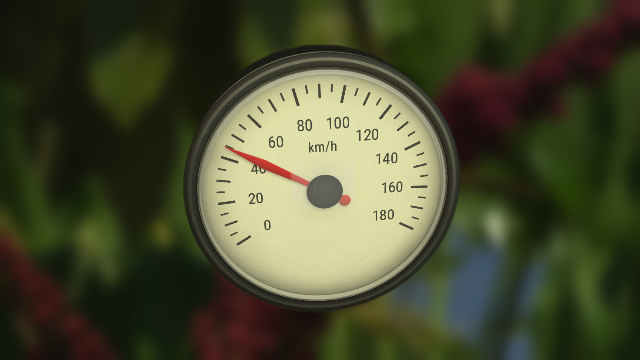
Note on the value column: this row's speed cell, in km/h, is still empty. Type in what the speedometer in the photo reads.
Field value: 45 km/h
